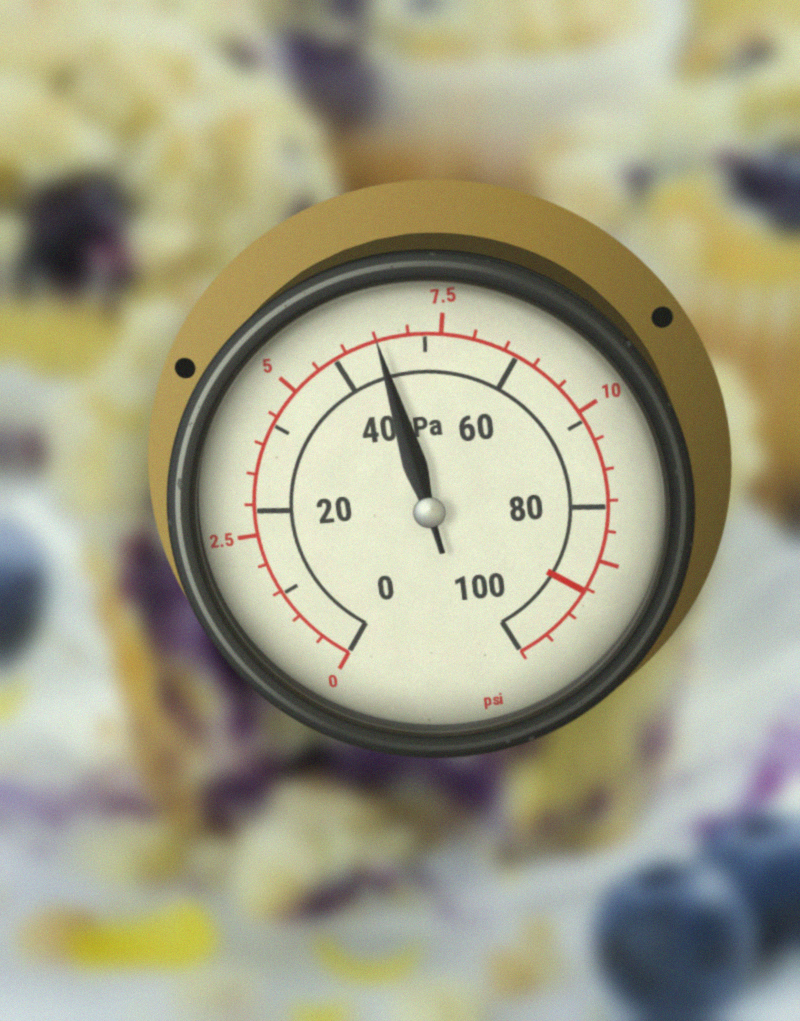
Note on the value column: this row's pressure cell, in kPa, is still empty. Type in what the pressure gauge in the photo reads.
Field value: 45 kPa
